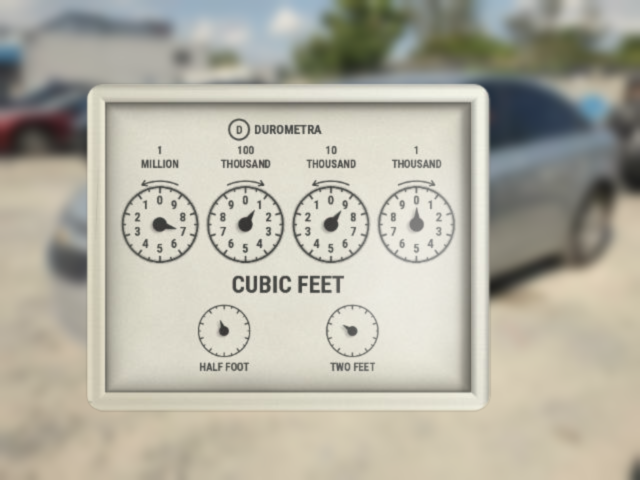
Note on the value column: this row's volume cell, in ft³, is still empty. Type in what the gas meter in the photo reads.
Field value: 709000 ft³
